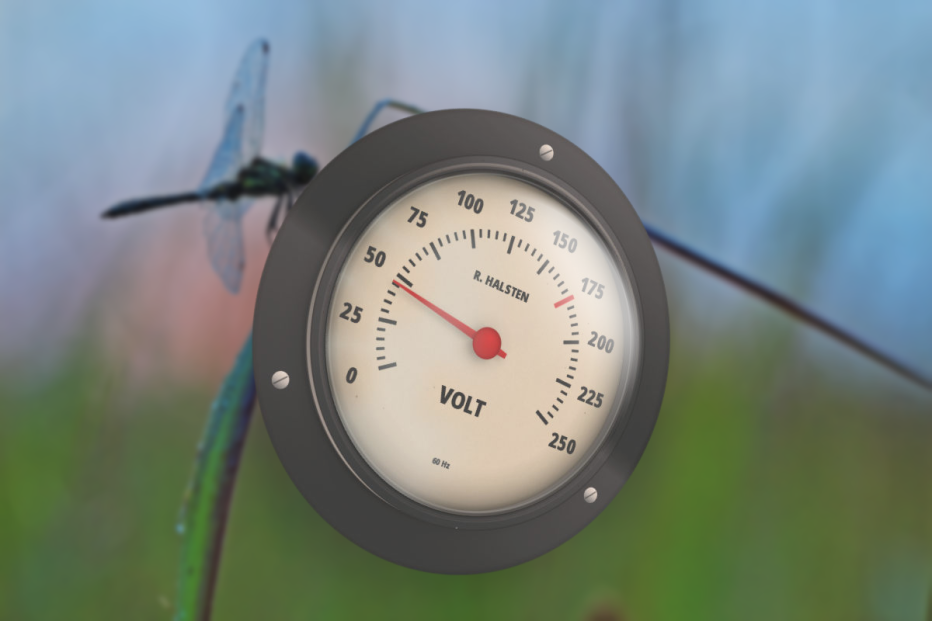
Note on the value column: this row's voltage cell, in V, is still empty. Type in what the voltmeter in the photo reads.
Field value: 45 V
